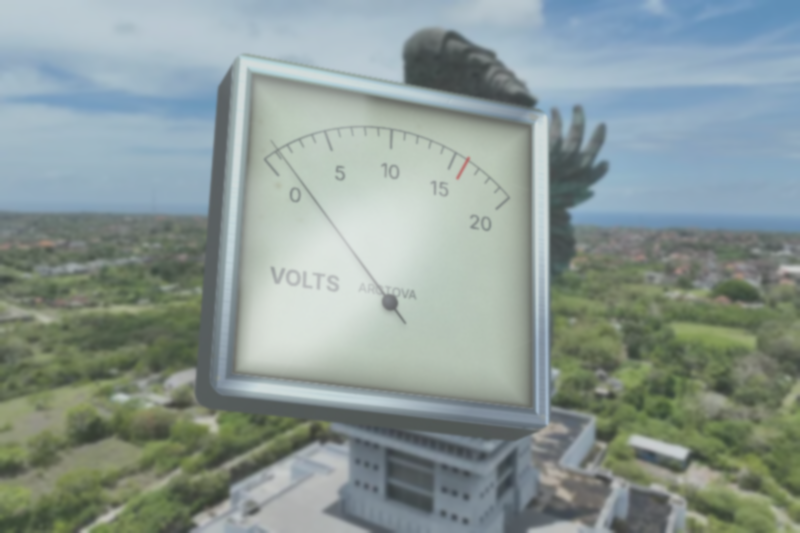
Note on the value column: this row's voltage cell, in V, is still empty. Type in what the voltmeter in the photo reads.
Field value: 1 V
